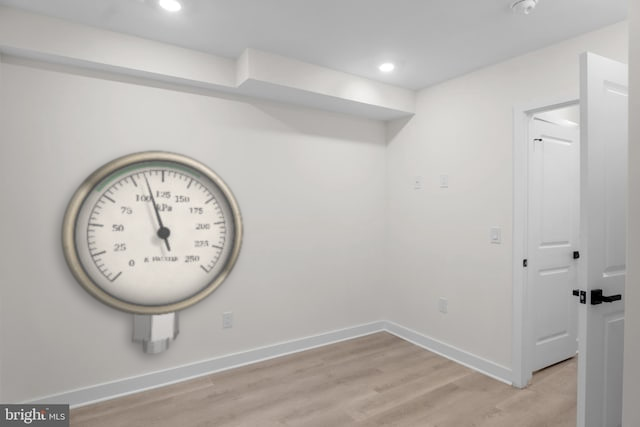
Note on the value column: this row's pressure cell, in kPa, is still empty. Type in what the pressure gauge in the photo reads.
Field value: 110 kPa
